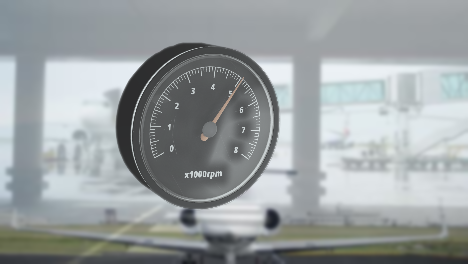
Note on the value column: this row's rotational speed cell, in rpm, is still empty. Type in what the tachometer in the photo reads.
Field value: 5000 rpm
